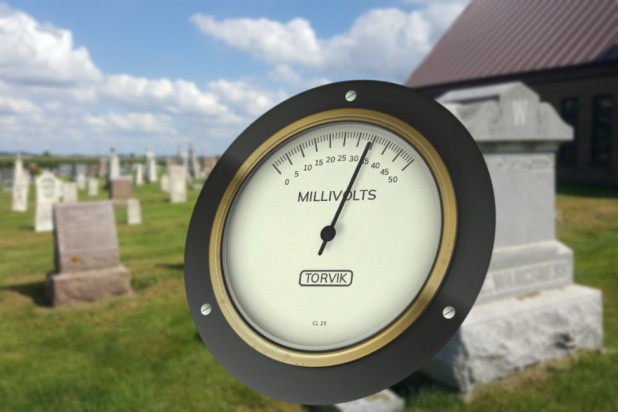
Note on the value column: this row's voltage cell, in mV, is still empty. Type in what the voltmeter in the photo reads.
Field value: 35 mV
